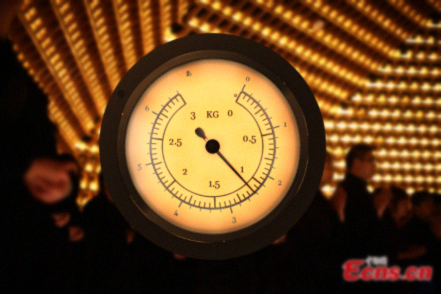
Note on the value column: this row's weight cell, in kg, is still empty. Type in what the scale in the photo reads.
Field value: 1.1 kg
